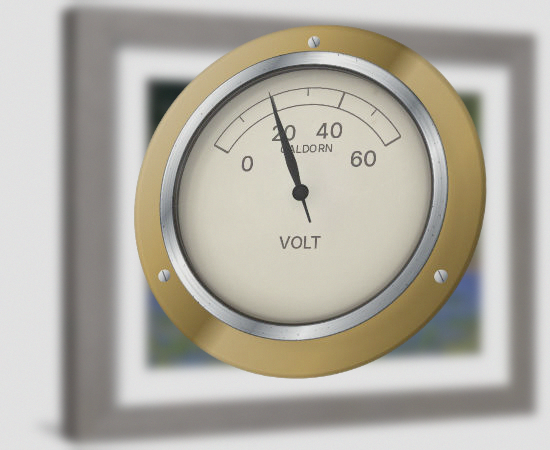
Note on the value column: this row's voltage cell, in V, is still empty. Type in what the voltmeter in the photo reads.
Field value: 20 V
